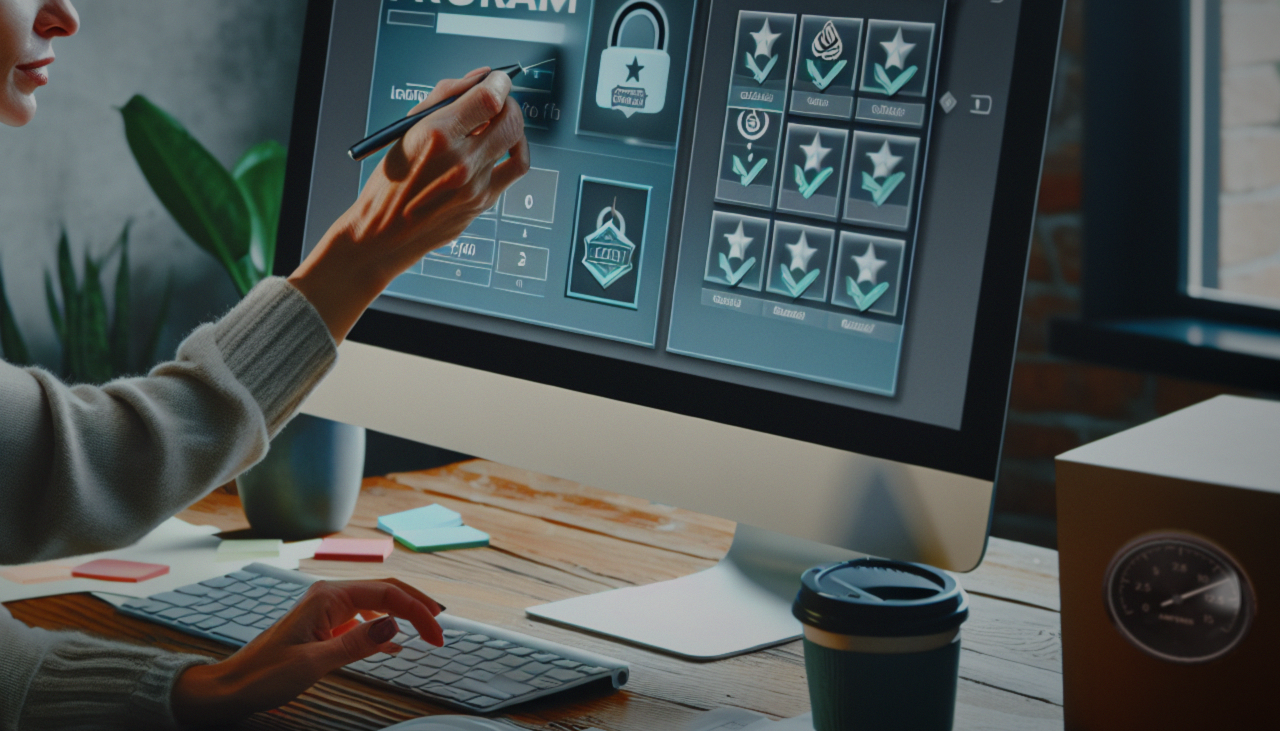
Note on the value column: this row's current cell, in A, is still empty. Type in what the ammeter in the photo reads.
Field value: 11 A
